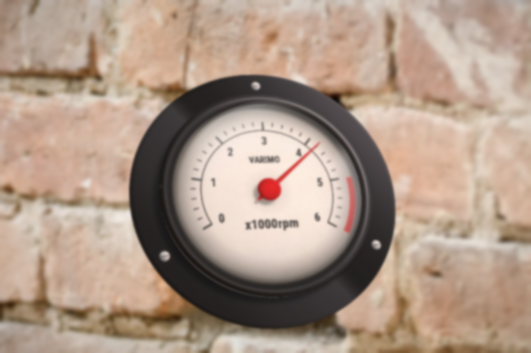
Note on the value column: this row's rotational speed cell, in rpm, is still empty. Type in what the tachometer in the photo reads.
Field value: 4200 rpm
